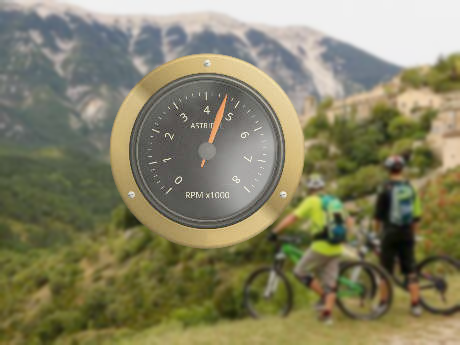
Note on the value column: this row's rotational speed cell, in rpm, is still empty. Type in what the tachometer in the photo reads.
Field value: 4600 rpm
